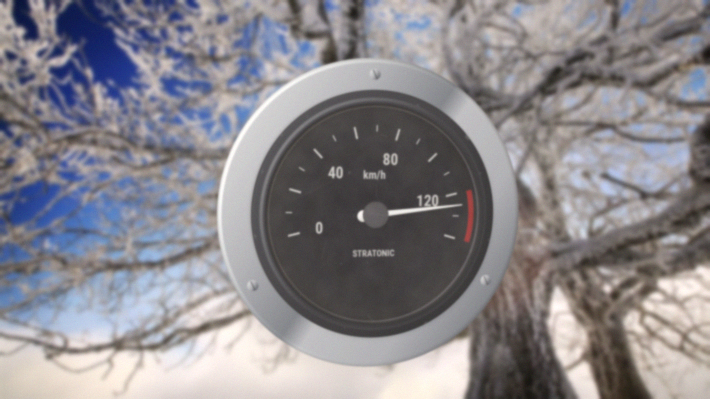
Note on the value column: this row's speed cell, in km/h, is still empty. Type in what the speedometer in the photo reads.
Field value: 125 km/h
